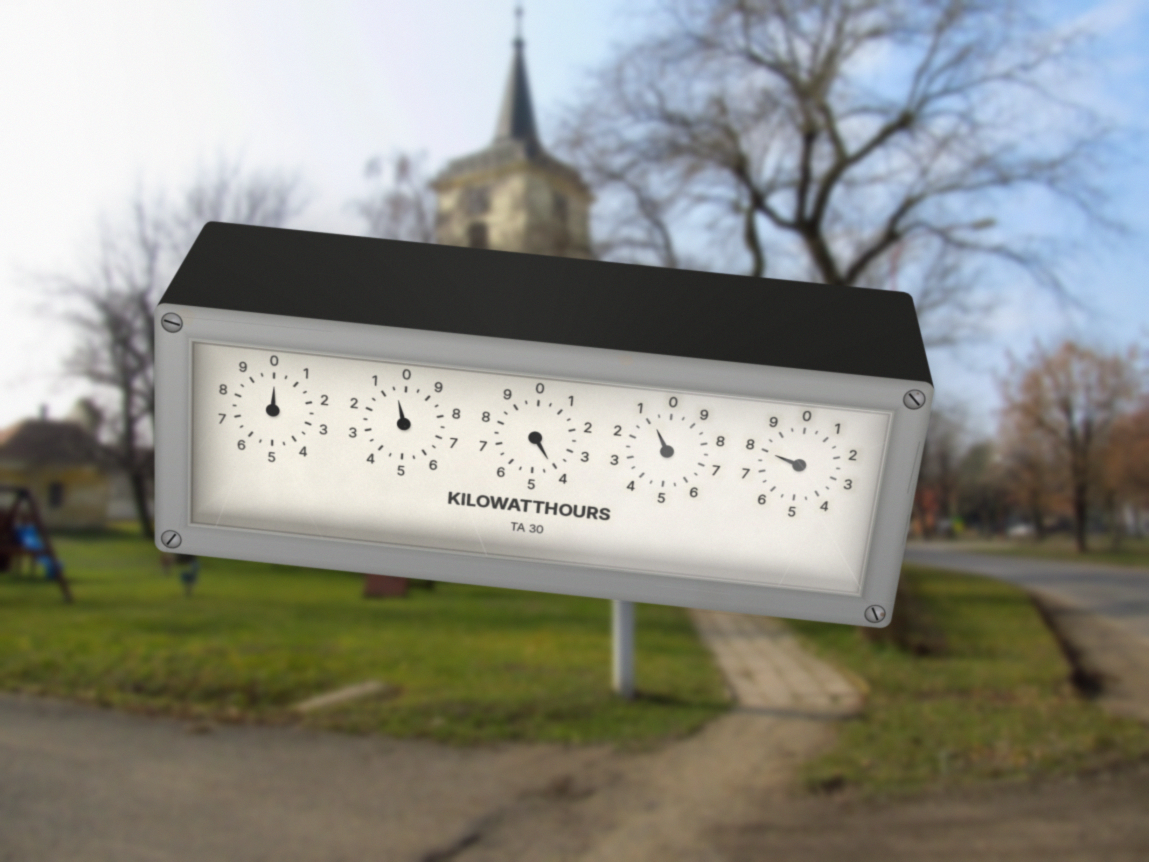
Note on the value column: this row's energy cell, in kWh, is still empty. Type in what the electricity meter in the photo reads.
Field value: 408 kWh
